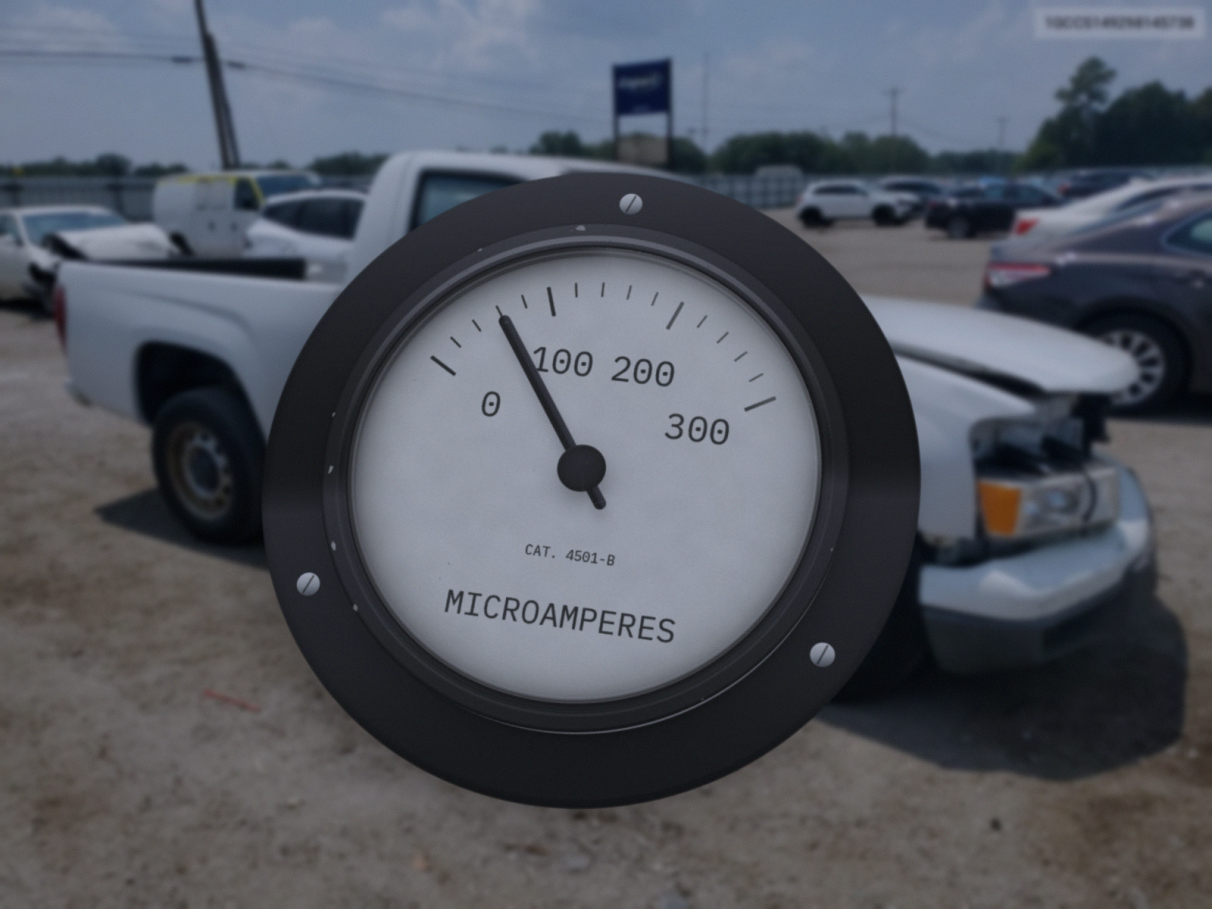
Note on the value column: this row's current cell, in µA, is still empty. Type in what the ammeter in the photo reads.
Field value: 60 µA
